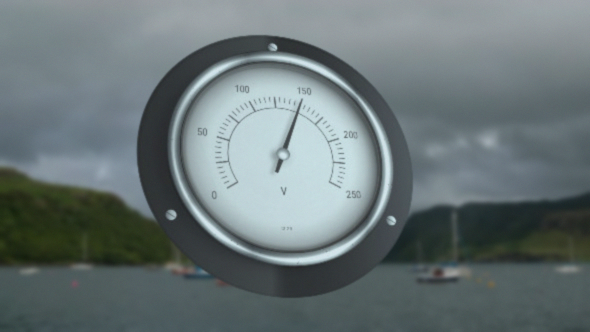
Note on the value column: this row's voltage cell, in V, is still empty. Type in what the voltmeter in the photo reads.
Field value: 150 V
